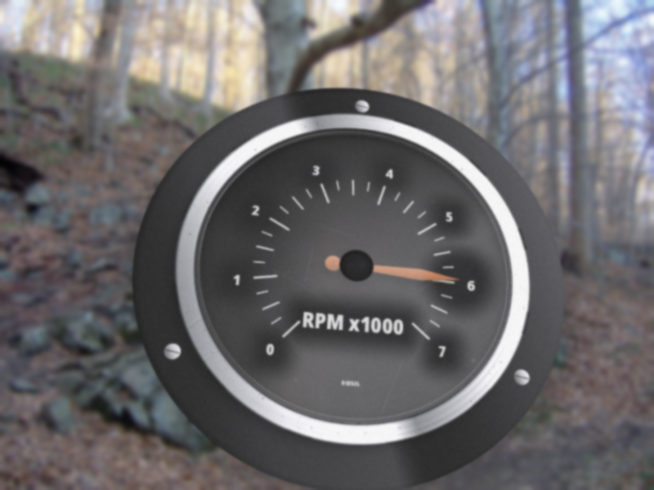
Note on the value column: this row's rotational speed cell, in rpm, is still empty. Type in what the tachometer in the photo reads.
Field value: 6000 rpm
